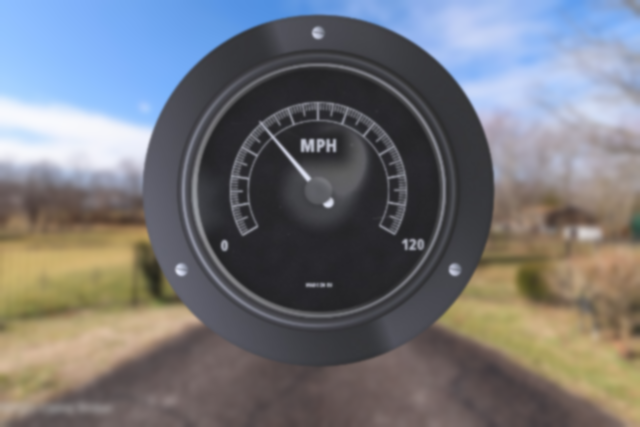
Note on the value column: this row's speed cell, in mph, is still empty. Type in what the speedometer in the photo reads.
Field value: 40 mph
